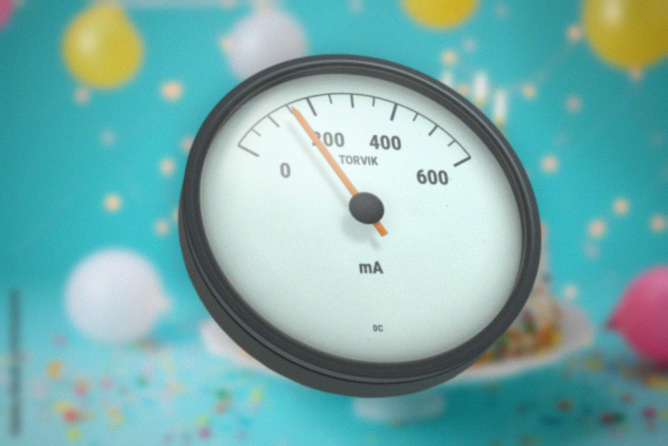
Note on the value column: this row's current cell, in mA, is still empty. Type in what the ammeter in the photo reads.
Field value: 150 mA
